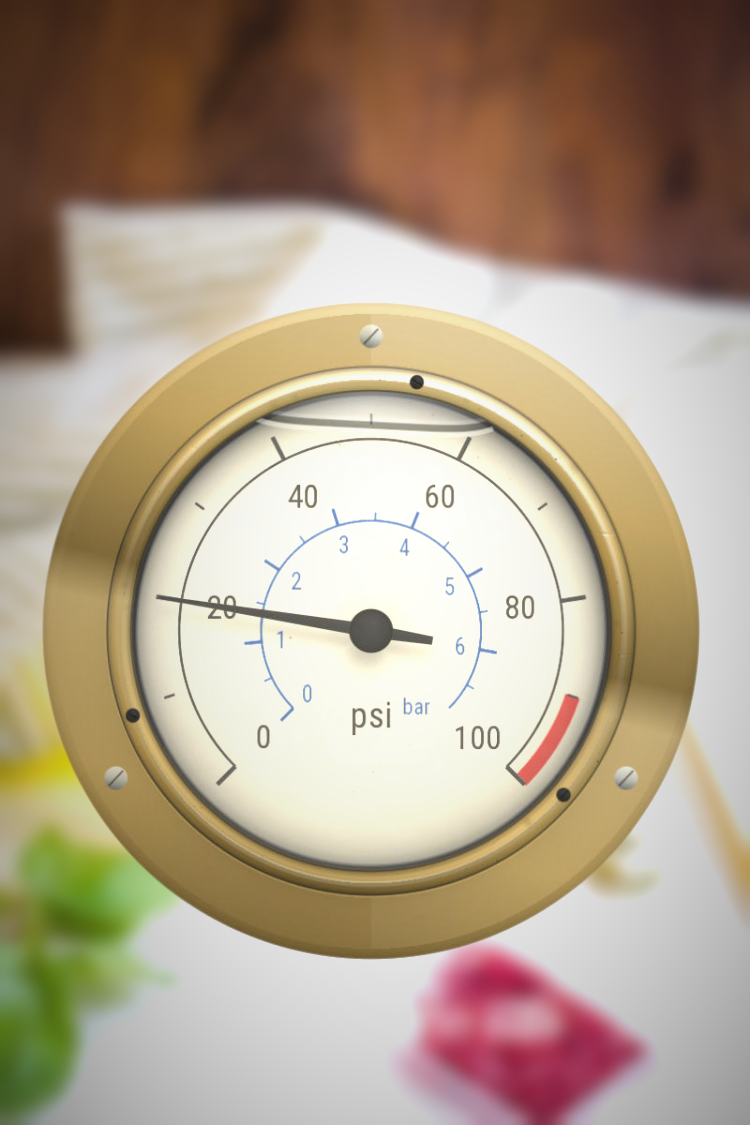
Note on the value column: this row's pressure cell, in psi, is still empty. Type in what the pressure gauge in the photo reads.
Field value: 20 psi
